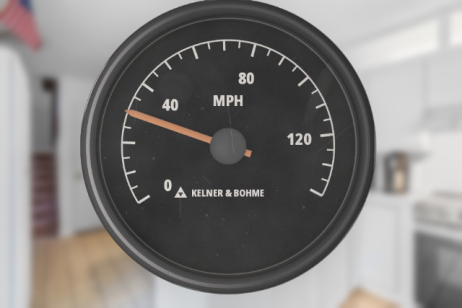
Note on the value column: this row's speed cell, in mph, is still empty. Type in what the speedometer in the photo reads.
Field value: 30 mph
